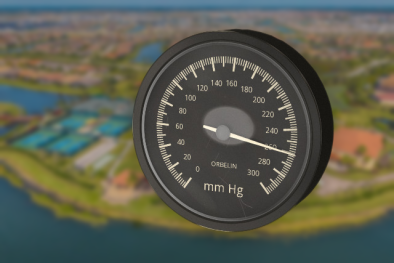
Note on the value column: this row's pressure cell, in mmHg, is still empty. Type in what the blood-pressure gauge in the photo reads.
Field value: 260 mmHg
